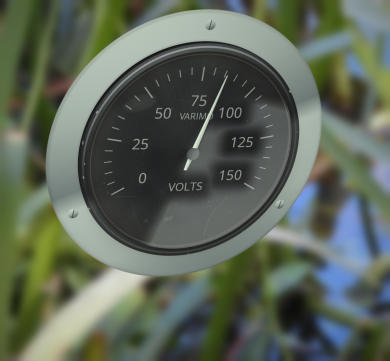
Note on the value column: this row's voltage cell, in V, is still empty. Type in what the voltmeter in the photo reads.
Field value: 85 V
